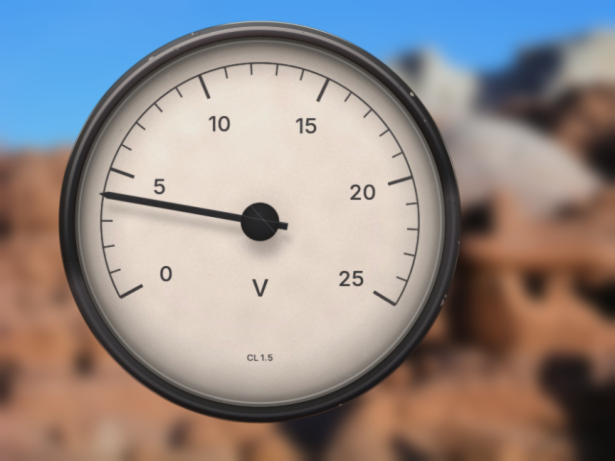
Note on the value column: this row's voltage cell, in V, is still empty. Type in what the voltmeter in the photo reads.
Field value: 4 V
